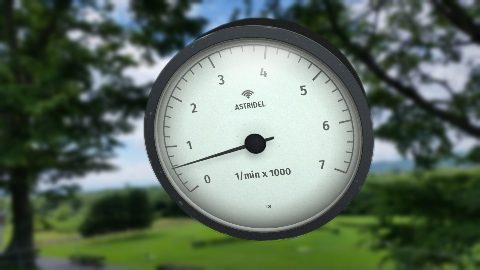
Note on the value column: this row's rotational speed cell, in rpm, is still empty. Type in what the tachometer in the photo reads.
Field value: 600 rpm
